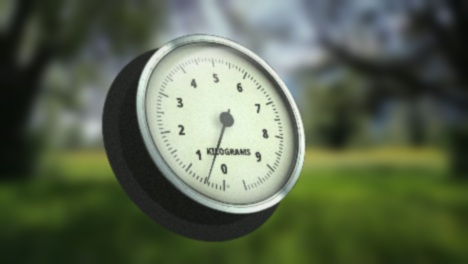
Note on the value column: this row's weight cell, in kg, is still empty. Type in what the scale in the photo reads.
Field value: 0.5 kg
